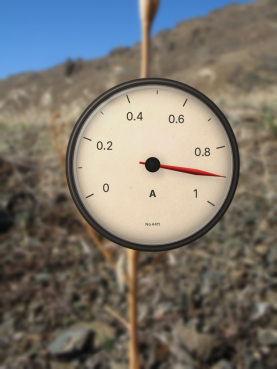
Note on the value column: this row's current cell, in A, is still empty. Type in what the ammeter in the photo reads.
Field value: 0.9 A
